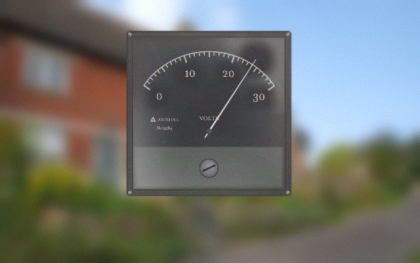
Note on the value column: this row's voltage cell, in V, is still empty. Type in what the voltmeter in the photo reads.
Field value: 24 V
